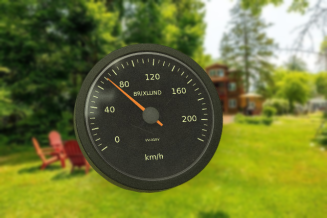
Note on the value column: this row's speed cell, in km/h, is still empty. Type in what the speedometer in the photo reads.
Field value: 70 km/h
